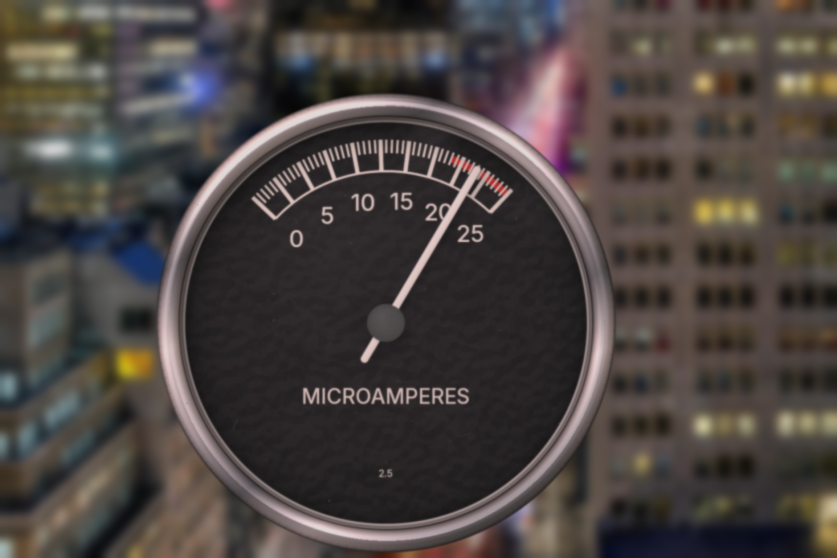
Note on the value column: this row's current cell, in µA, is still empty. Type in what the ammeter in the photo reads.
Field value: 21.5 µA
